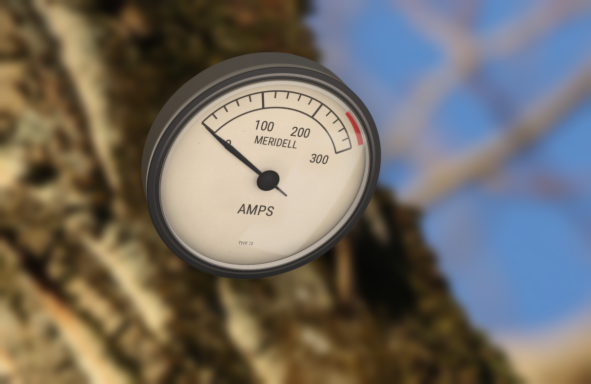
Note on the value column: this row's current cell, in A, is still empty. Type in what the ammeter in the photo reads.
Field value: 0 A
